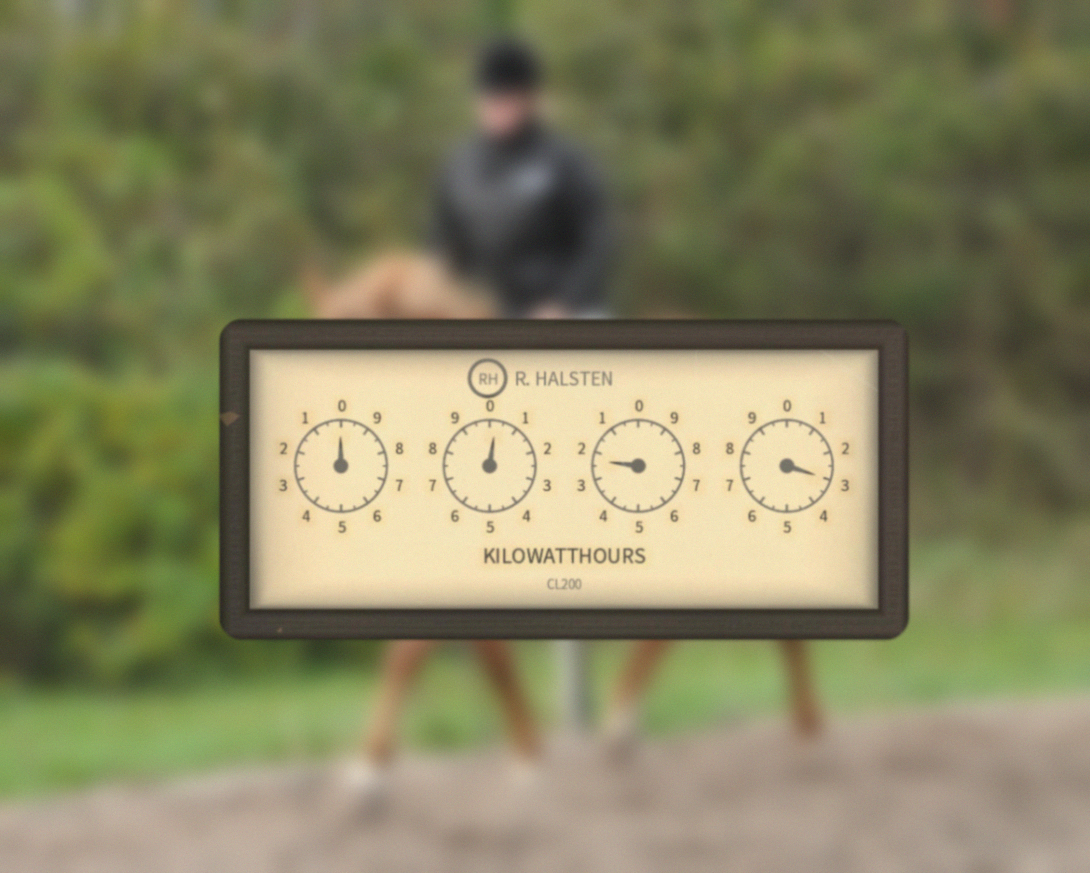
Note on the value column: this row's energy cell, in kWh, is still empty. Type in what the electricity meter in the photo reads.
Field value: 23 kWh
